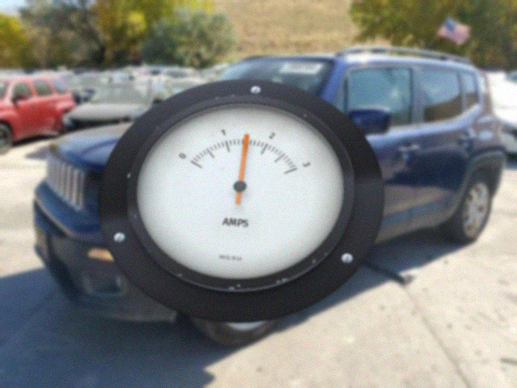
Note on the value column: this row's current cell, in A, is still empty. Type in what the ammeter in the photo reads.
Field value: 1.5 A
